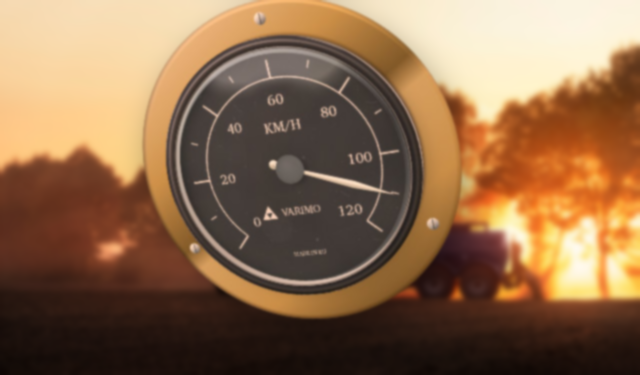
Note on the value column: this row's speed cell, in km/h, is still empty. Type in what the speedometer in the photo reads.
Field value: 110 km/h
